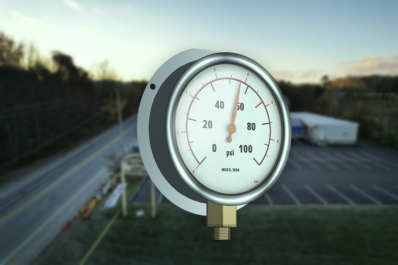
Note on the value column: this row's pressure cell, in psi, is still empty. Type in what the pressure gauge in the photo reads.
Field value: 55 psi
